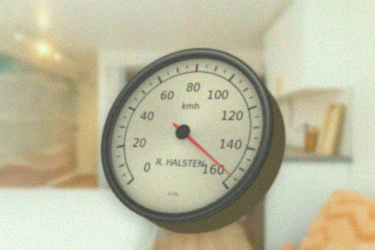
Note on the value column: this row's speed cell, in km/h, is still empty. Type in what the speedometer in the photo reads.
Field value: 155 km/h
